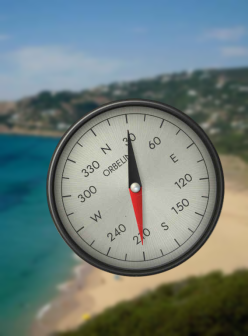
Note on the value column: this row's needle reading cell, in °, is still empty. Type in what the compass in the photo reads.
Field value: 210 °
